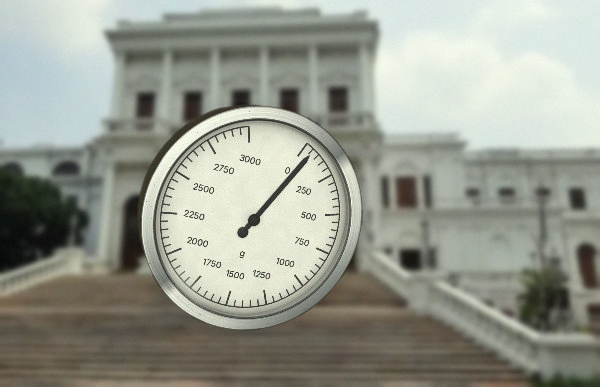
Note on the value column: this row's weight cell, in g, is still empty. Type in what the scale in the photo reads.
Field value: 50 g
